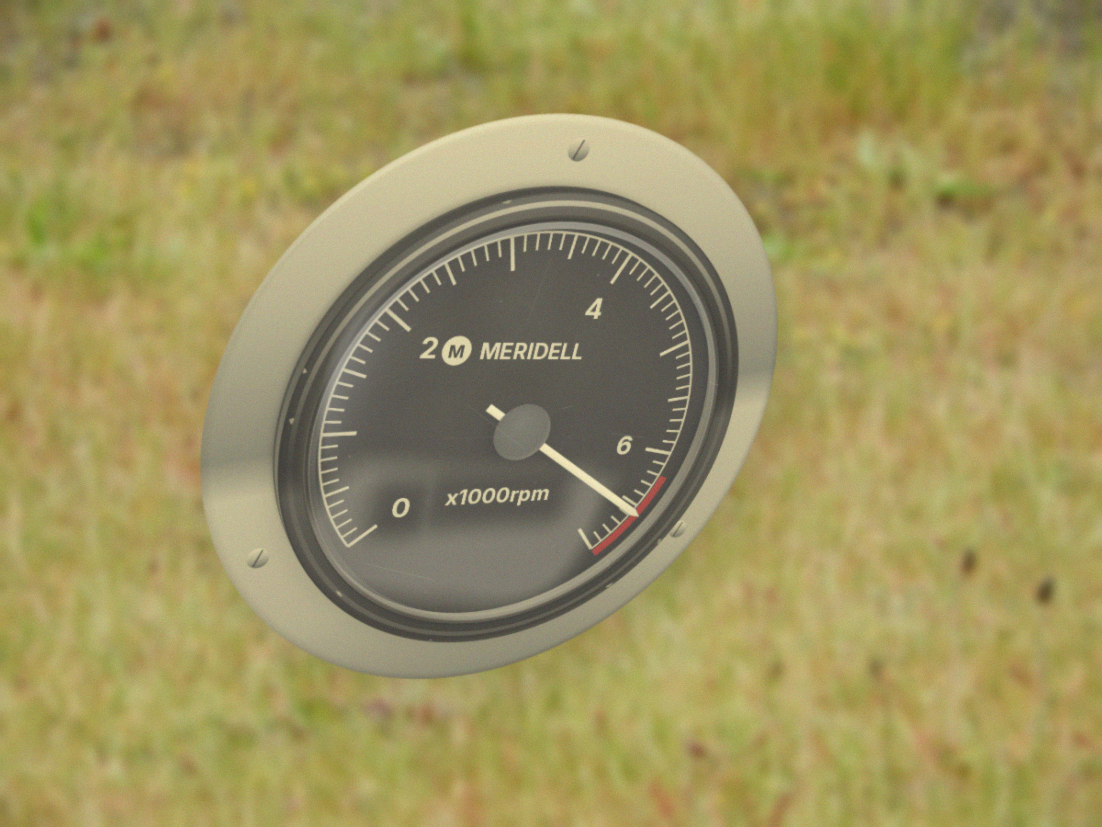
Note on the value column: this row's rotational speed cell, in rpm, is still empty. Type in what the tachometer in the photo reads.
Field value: 6550 rpm
